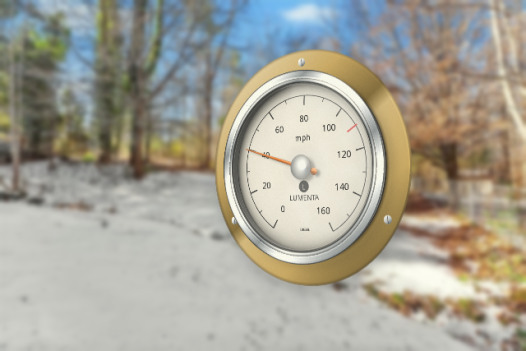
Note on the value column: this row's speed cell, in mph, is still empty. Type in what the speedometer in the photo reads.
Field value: 40 mph
